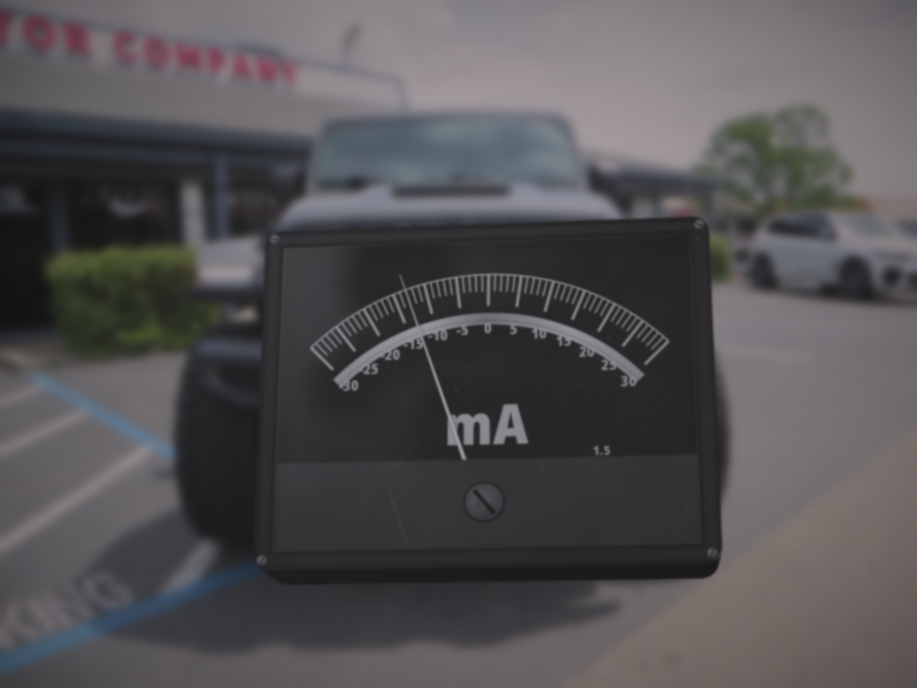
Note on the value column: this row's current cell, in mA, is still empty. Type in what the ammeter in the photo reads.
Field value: -13 mA
